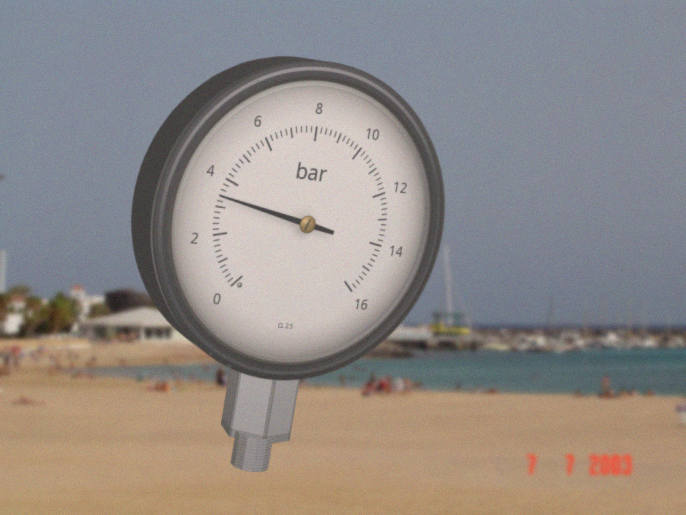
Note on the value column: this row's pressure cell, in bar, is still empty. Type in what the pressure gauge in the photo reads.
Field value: 3.4 bar
